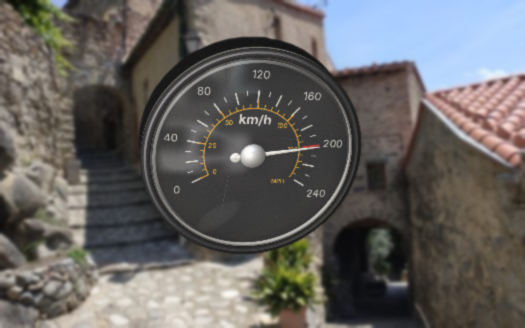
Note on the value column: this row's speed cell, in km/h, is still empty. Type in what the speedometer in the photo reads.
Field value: 200 km/h
